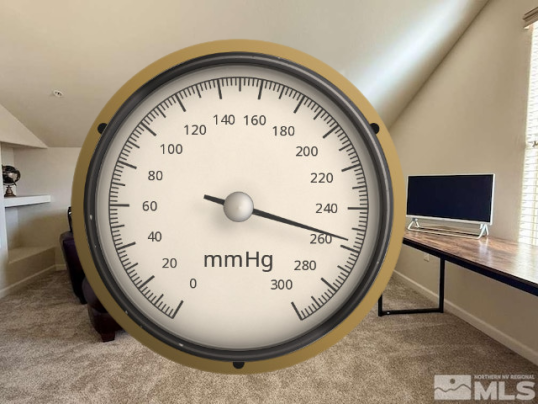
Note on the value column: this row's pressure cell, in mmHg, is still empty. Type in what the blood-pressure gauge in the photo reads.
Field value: 256 mmHg
